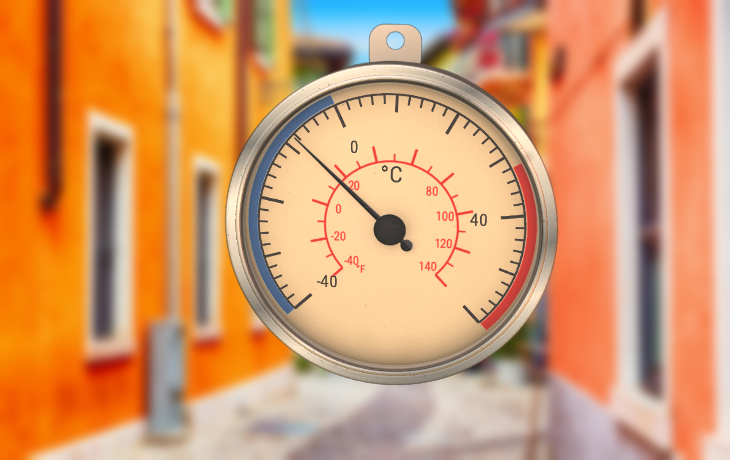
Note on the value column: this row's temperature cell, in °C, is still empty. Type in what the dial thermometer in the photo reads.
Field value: -8 °C
